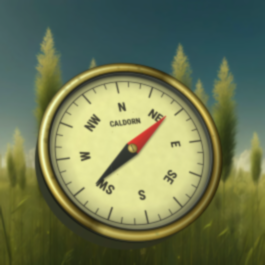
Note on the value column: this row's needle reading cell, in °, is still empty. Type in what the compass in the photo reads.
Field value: 55 °
